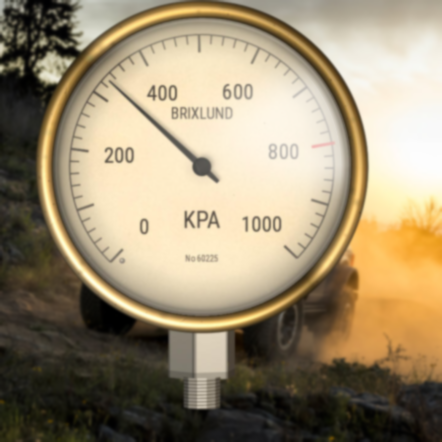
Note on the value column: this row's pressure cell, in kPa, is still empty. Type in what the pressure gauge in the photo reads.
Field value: 330 kPa
